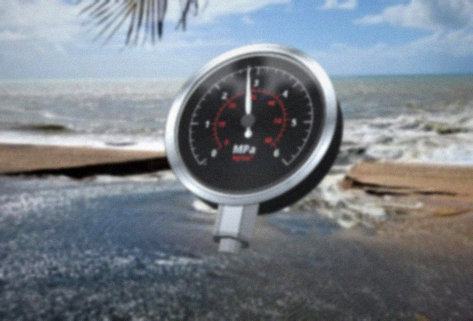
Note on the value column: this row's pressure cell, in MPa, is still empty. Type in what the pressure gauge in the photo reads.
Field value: 2.8 MPa
